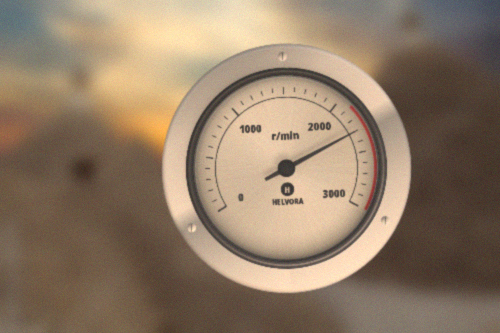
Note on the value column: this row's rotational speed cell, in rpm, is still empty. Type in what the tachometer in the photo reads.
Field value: 2300 rpm
